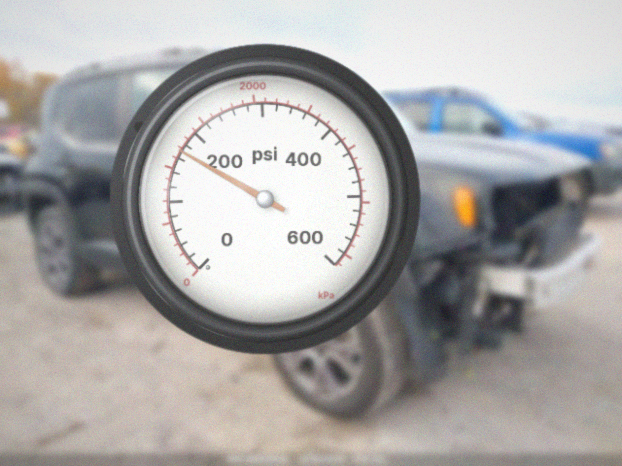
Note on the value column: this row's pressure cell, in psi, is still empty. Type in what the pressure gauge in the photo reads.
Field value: 170 psi
